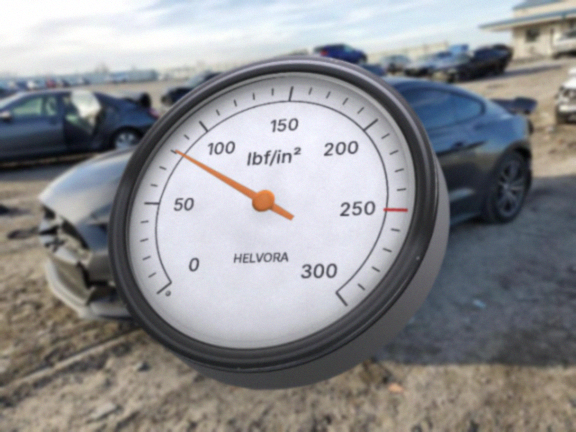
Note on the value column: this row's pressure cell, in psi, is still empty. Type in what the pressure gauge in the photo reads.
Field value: 80 psi
